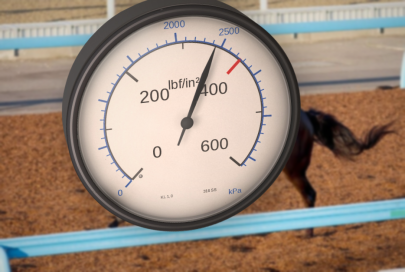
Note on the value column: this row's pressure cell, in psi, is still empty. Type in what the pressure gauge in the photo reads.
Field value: 350 psi
